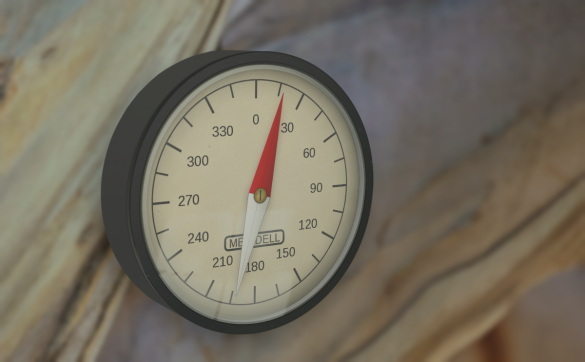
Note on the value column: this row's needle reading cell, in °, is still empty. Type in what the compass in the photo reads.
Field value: 15 °
